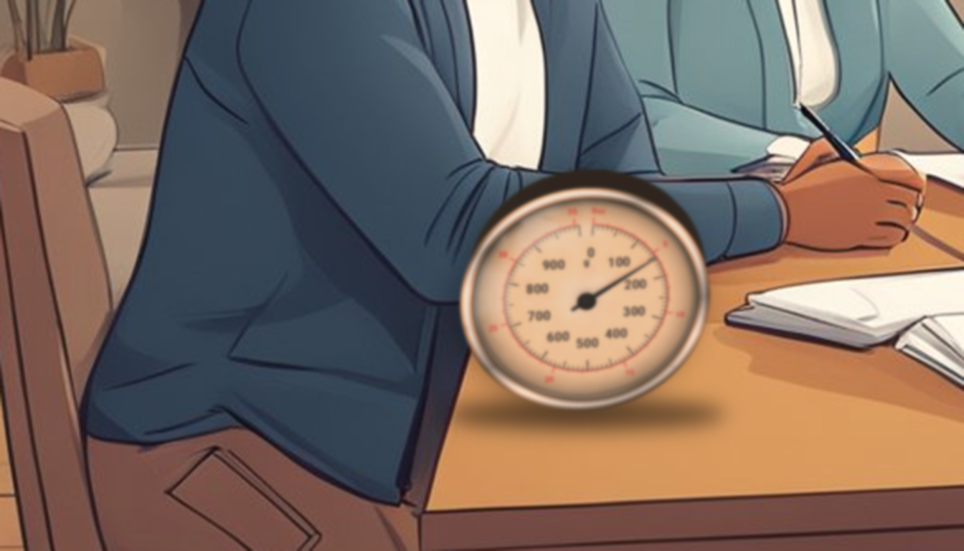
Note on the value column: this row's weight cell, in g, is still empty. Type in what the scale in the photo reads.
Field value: 150 g
